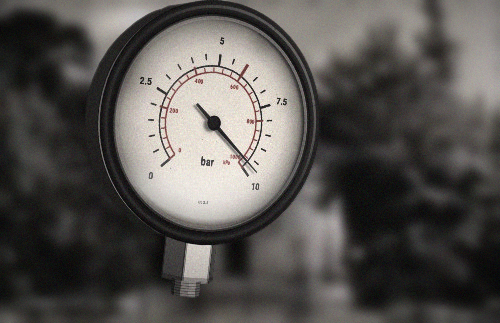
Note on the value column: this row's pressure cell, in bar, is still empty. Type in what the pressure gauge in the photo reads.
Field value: 9.75 bar
